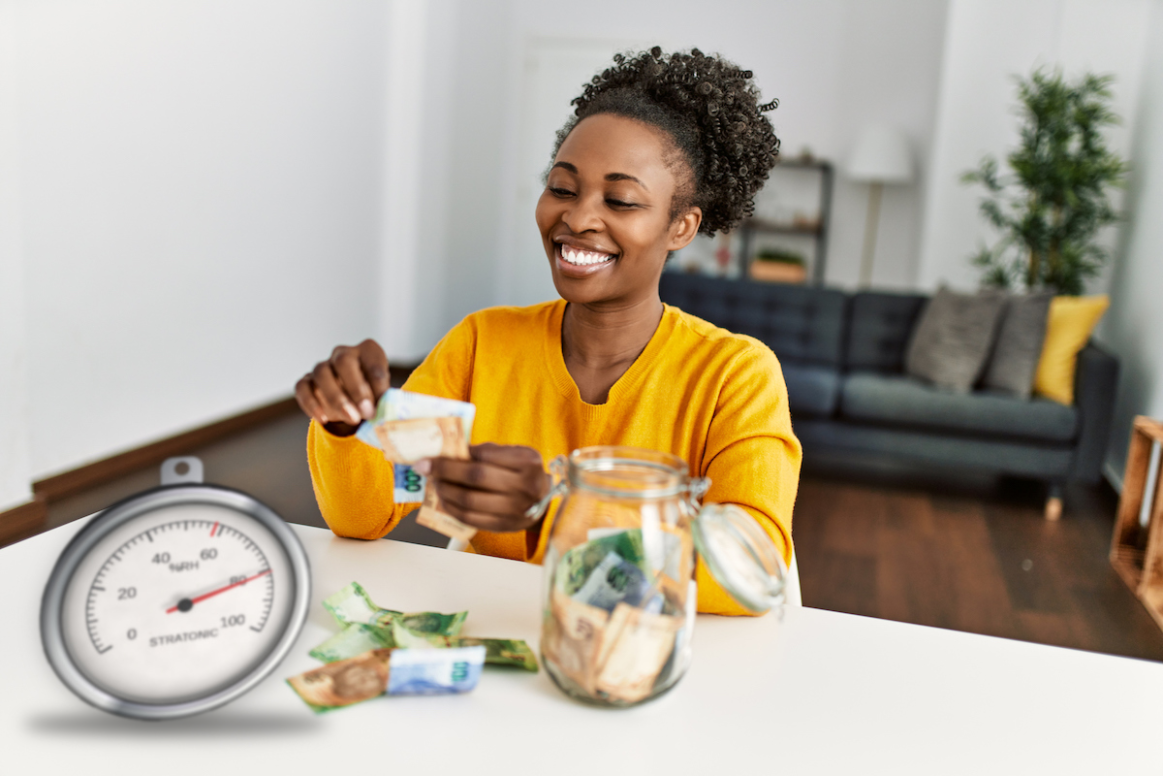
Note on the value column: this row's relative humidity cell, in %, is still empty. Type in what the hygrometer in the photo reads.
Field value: 80 %
